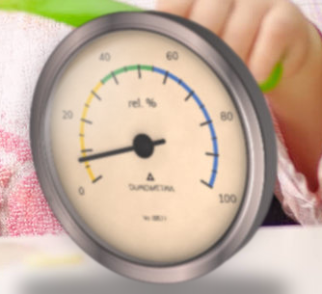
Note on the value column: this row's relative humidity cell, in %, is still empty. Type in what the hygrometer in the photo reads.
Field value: 7.5 %
